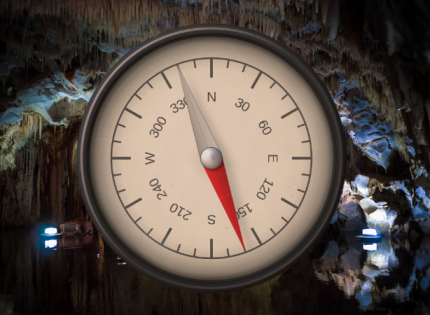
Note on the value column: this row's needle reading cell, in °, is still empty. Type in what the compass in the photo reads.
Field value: 160 °
